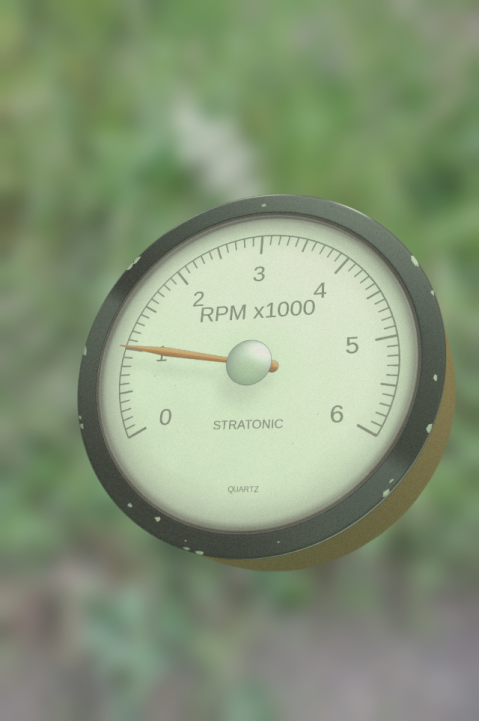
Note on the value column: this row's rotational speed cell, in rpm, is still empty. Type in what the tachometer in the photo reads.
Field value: 1000 rpm
